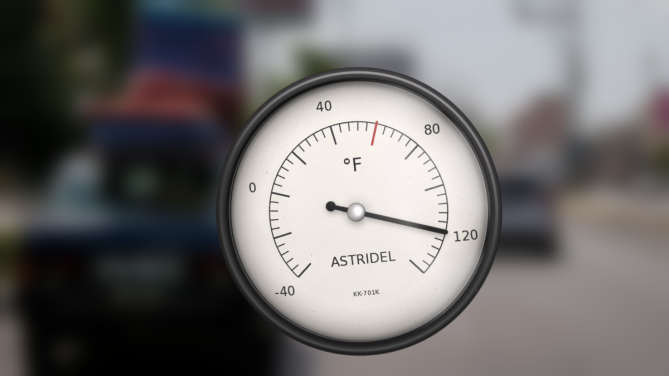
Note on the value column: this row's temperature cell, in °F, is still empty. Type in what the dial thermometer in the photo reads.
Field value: 120 °F
